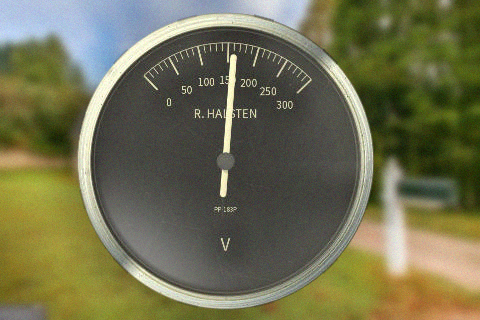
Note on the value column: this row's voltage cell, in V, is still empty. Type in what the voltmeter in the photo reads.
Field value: 160 V
